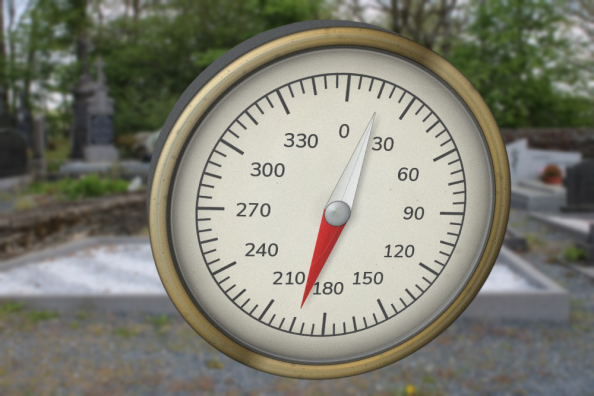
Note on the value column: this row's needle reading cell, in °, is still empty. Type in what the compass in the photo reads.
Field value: 195 °
